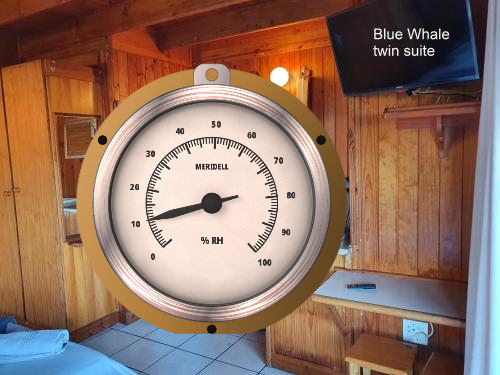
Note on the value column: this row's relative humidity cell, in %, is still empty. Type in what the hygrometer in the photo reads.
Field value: 10 %
